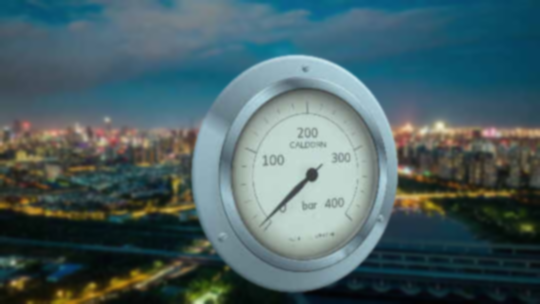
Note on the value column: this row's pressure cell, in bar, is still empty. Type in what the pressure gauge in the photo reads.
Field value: 10 bar
